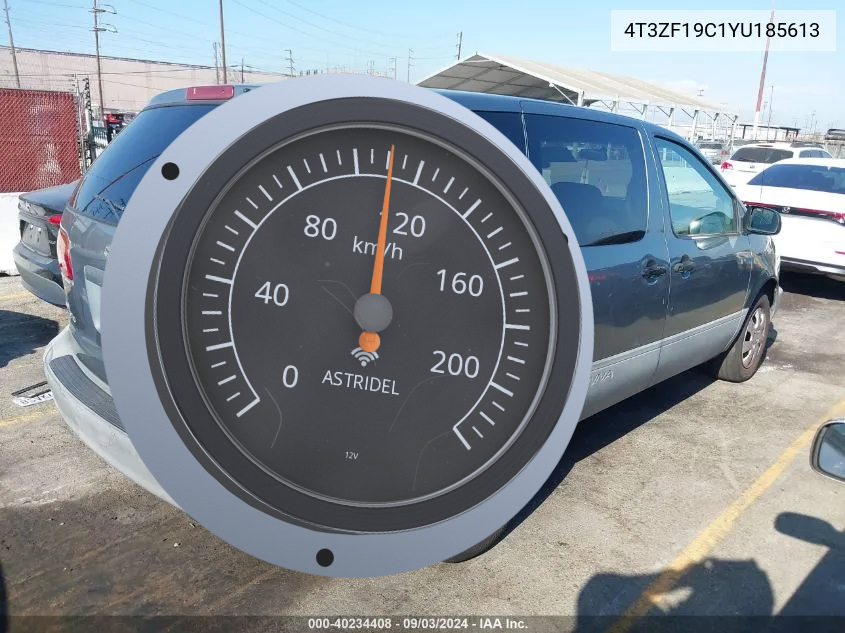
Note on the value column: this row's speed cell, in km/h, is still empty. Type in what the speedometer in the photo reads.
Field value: 110 km/h
